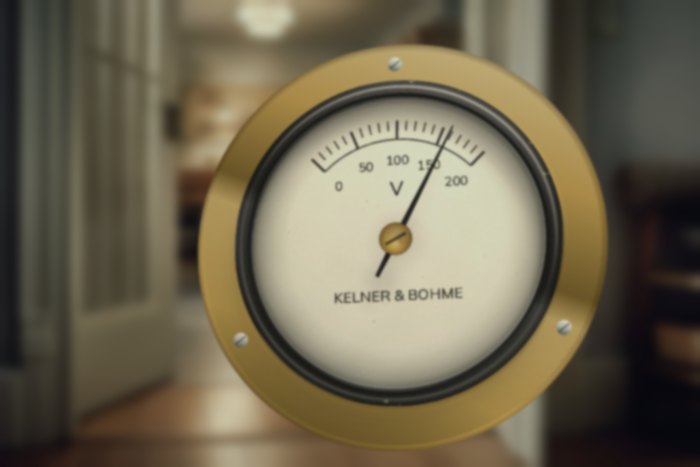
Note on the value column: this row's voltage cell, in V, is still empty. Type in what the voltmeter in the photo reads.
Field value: 160 V
